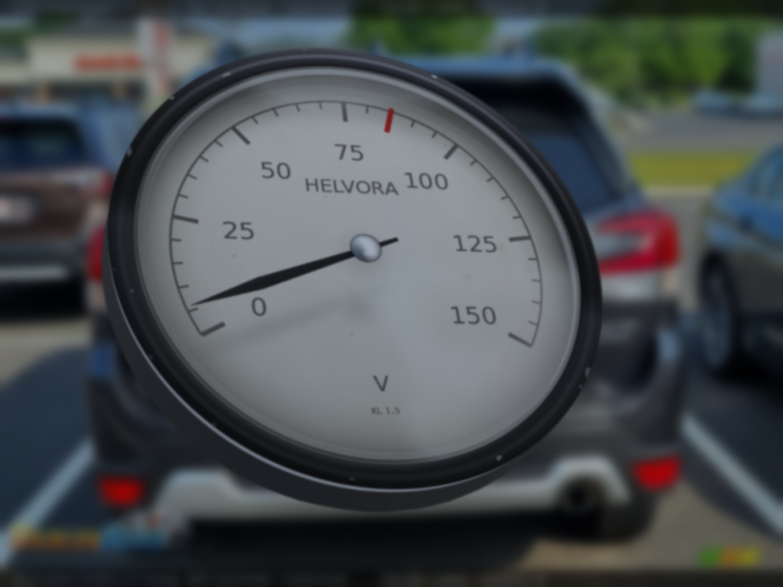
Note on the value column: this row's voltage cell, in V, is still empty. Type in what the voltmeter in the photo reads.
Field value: 5 V
